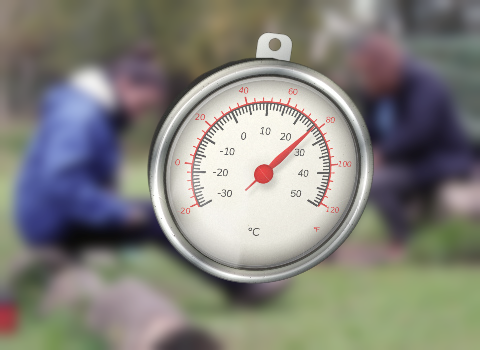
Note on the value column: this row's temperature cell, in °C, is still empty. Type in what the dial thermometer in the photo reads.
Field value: 25 °C
